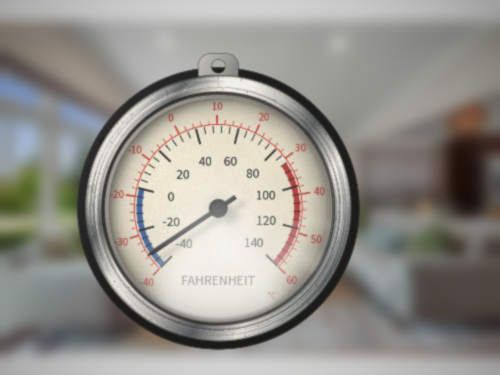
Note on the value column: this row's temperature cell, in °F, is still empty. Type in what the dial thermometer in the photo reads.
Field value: -32 °F
